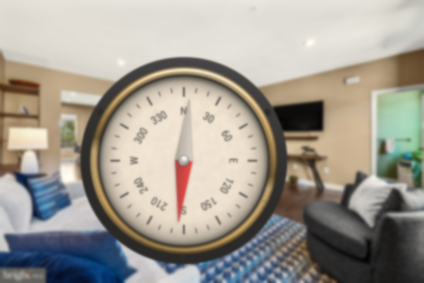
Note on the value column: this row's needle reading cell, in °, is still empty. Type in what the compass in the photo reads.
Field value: 185 °
